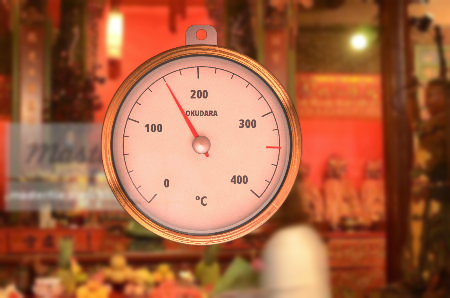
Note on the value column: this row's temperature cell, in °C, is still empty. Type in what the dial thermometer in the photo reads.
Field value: 160 °C
